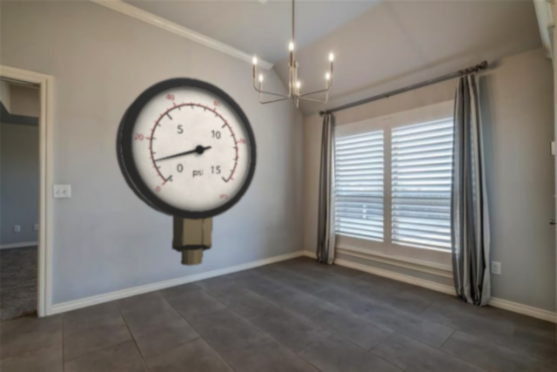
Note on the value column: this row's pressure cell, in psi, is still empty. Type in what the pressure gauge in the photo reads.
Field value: 1.5 psi
